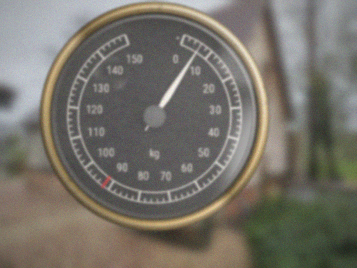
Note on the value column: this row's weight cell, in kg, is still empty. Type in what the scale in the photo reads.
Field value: 6 kg
